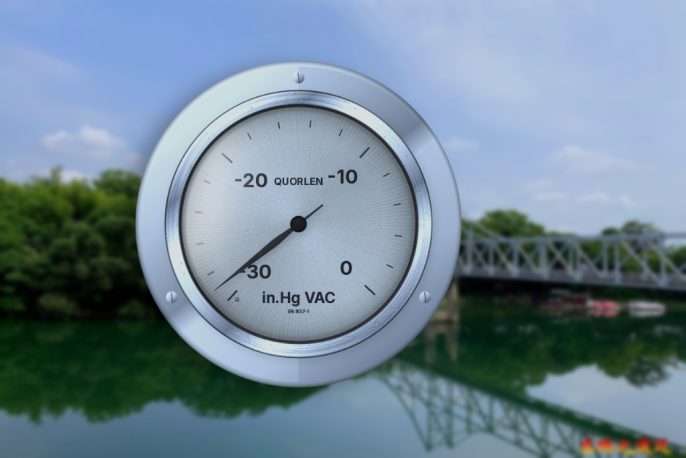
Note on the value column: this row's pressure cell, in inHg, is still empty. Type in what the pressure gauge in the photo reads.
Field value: -29 inHg
